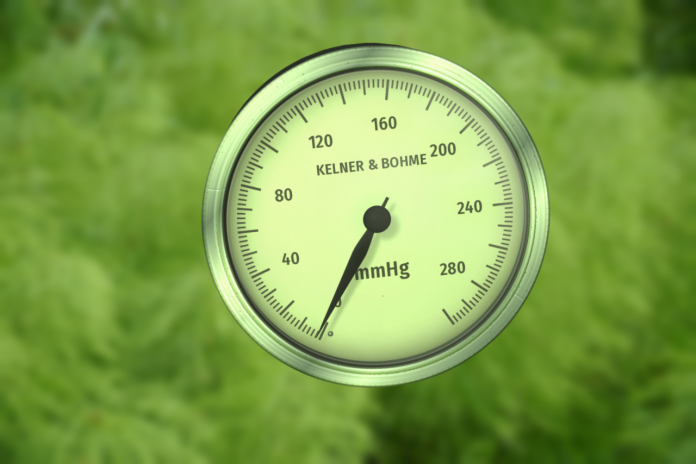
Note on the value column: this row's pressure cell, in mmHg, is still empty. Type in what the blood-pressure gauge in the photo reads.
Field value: 2 mmHg
